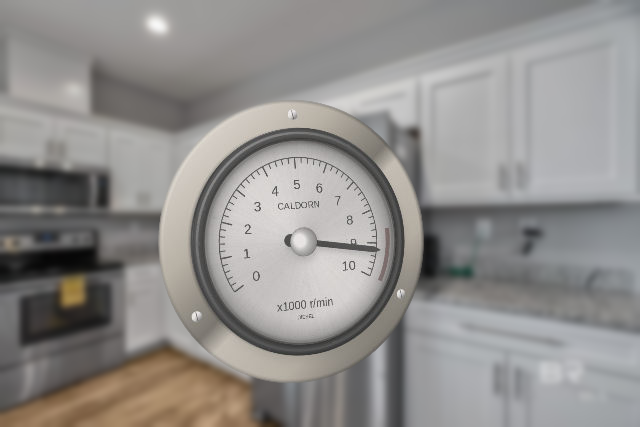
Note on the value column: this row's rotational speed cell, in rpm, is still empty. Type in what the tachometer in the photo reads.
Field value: 9200 rpm
